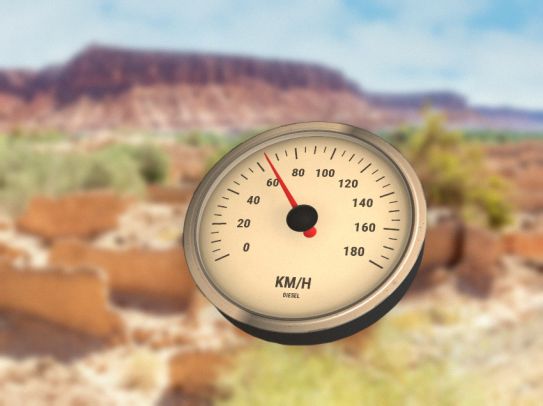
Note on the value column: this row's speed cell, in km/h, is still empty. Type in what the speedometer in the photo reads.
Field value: 65 km/h
